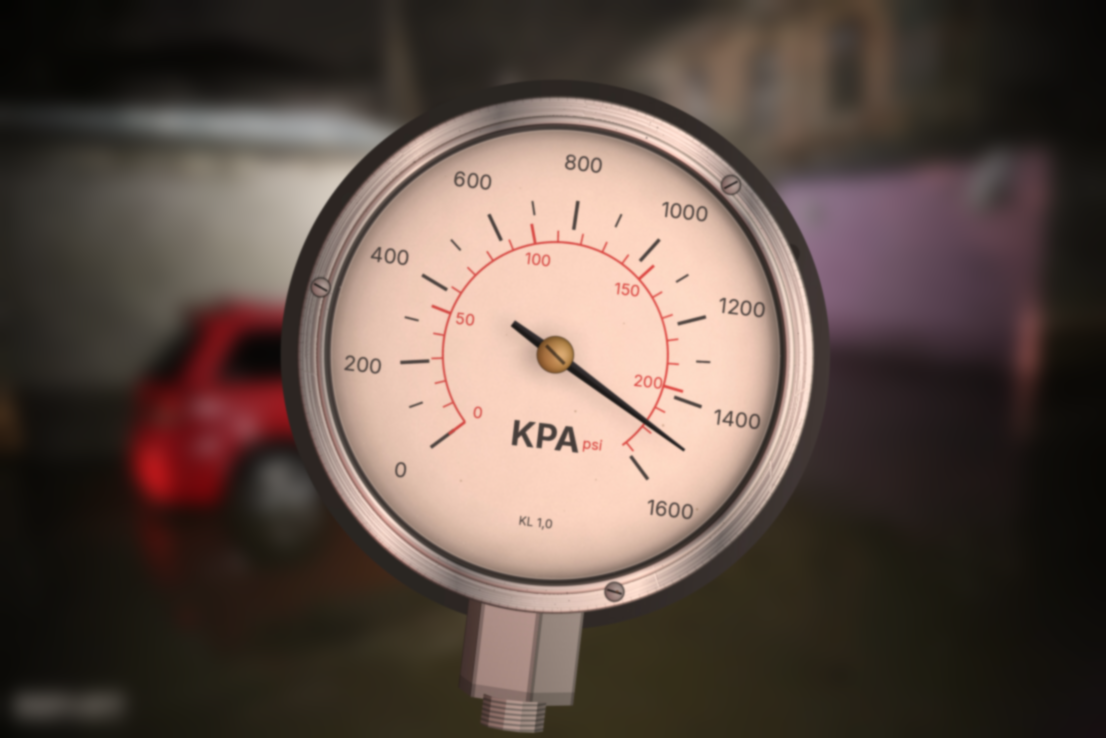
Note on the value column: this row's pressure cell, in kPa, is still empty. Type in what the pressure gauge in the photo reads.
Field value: 1500 kPa
